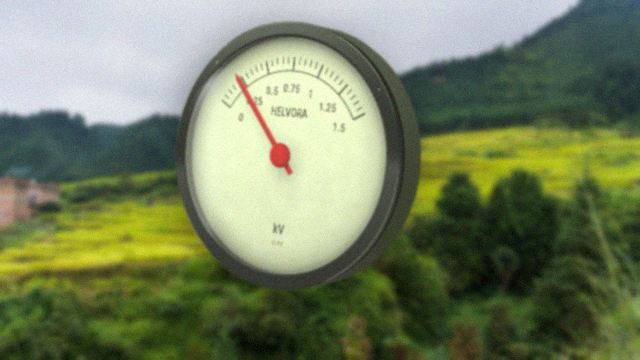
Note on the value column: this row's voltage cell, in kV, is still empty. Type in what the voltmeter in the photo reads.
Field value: 0.25 kV
